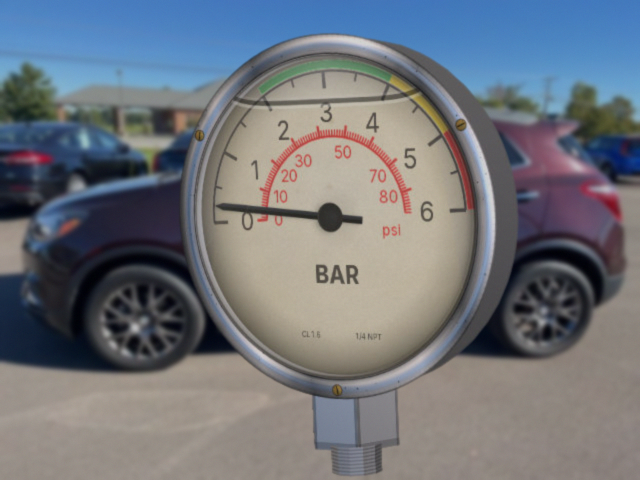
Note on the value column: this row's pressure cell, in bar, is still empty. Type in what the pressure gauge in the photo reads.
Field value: 0.25 bar
